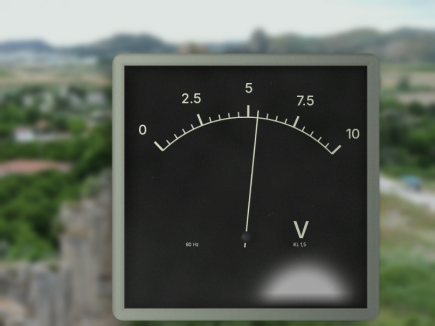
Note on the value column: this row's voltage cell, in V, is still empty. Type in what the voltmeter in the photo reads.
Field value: 5.5 V
